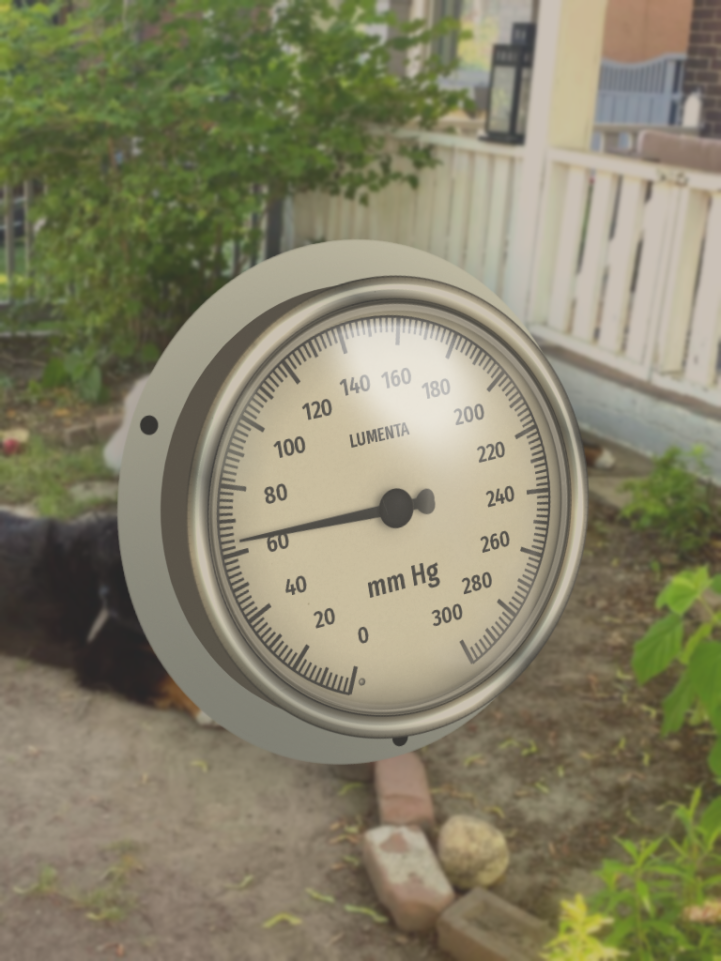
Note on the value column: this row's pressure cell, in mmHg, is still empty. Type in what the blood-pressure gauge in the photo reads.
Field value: 64 mmHg
